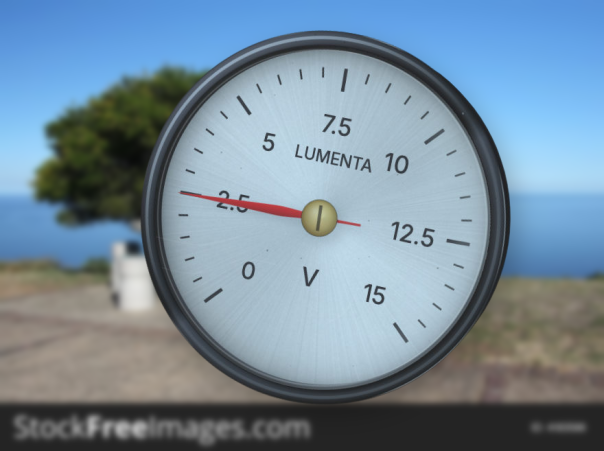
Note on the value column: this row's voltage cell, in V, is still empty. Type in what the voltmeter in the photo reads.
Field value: 2.5 V
